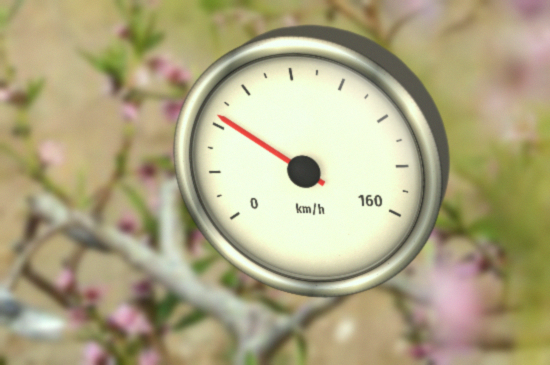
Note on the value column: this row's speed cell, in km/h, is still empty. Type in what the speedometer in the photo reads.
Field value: 45 km/h
